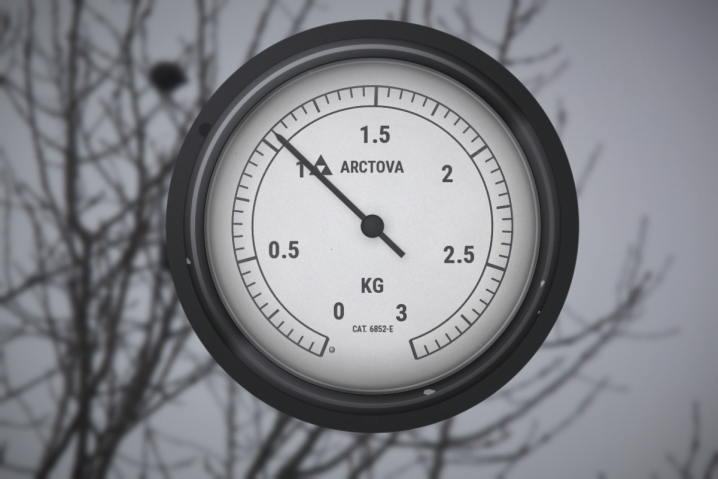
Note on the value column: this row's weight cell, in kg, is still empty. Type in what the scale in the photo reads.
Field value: 1.05 kg
